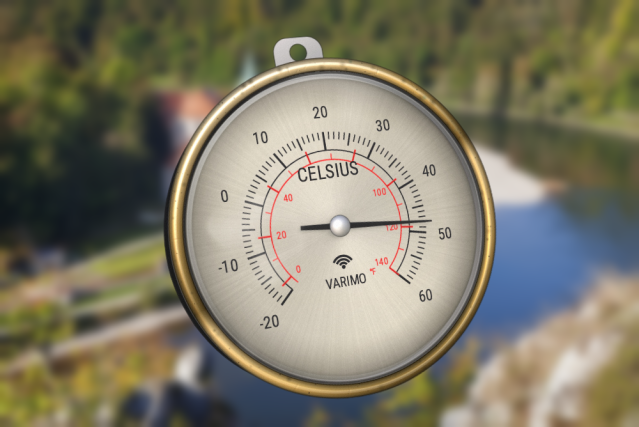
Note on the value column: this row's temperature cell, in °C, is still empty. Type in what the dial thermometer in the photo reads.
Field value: 48 °C
